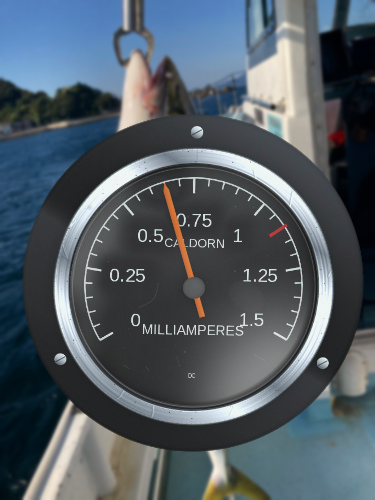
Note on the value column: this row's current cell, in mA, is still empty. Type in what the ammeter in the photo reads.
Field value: 0.65 mA
